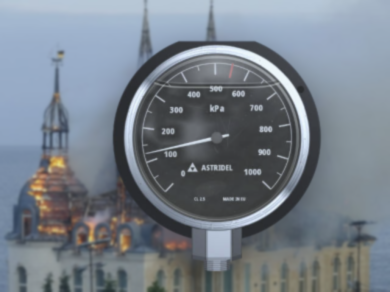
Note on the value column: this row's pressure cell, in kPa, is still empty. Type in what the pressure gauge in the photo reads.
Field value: 125 kPa
